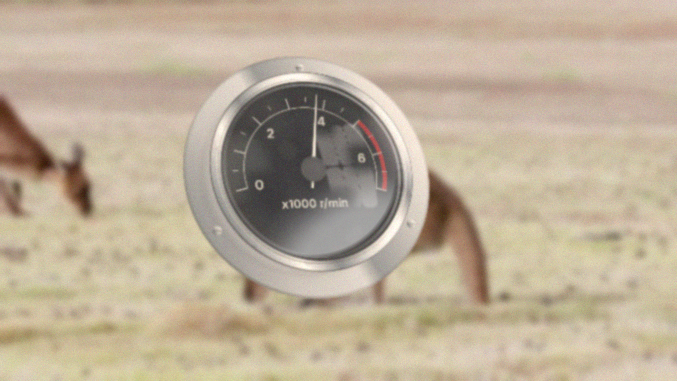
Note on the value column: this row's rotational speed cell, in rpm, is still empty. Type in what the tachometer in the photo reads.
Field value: 3750 rpm
